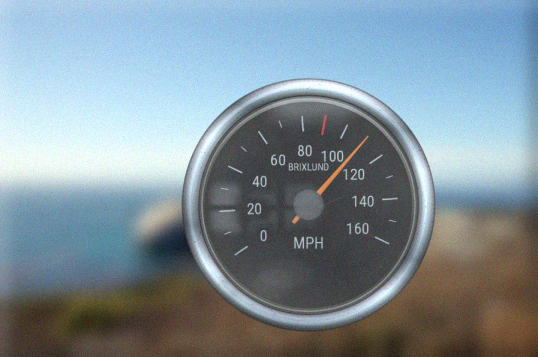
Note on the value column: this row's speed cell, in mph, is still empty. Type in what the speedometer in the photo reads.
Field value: 110 mph
